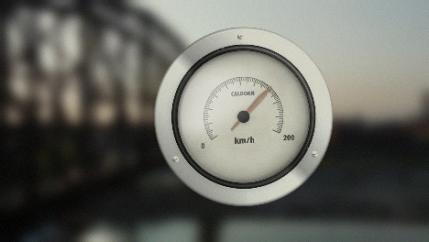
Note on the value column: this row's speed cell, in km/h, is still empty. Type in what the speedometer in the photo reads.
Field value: 140 km/h
